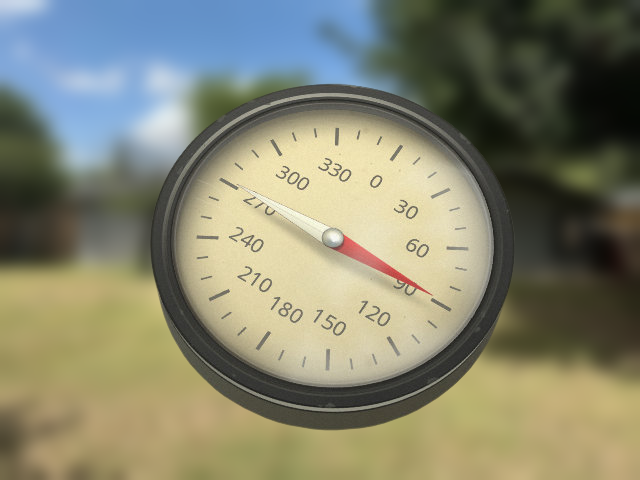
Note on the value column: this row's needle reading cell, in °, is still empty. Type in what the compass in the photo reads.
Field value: 90 °
